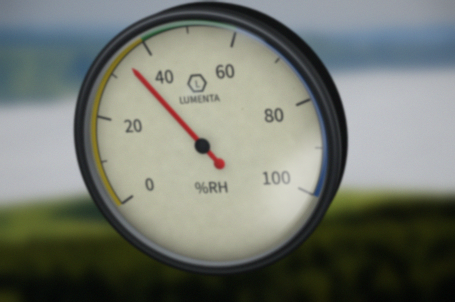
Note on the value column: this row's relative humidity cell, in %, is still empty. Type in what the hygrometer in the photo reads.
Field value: 35 %
